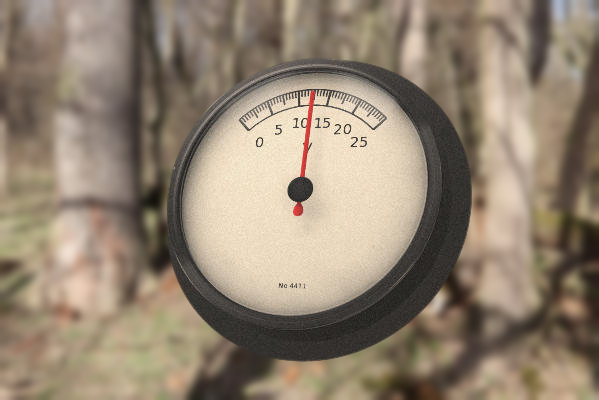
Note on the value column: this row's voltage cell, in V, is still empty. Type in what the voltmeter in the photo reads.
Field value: 12.5 V
